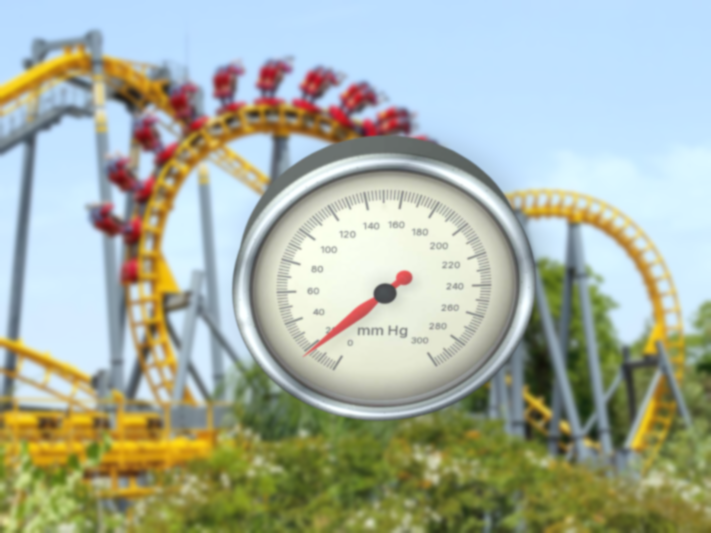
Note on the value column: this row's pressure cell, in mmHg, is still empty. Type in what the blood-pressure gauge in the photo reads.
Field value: 20 mmHg
